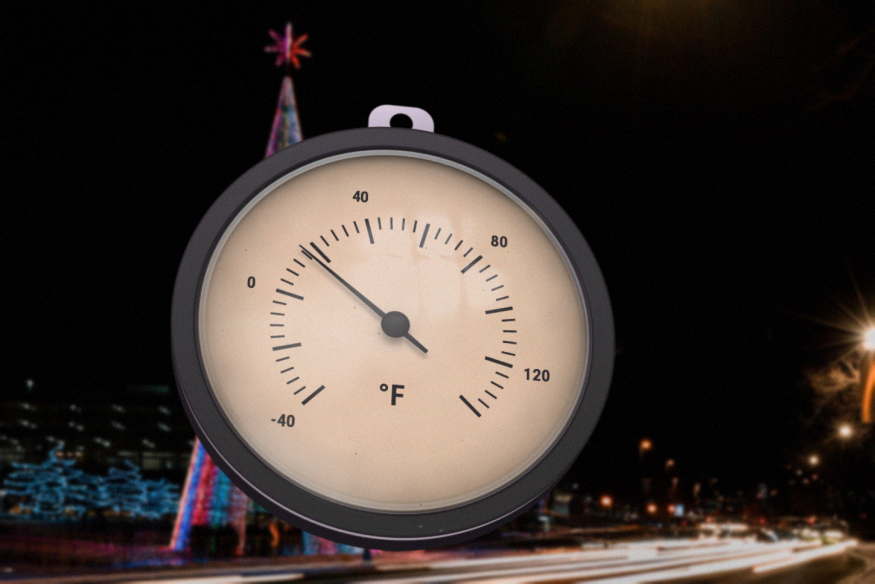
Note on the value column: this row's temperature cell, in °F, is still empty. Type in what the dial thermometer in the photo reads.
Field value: 16 °F
